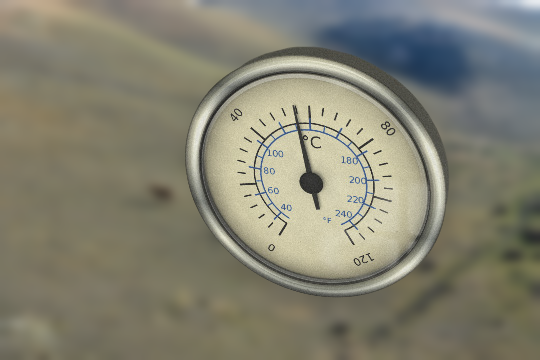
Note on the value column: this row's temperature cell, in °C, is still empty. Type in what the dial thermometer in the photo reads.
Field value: 56 °C
